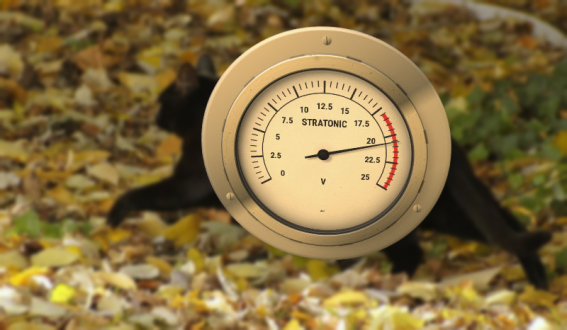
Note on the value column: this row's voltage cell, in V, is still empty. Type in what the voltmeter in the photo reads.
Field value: 20.5 V
